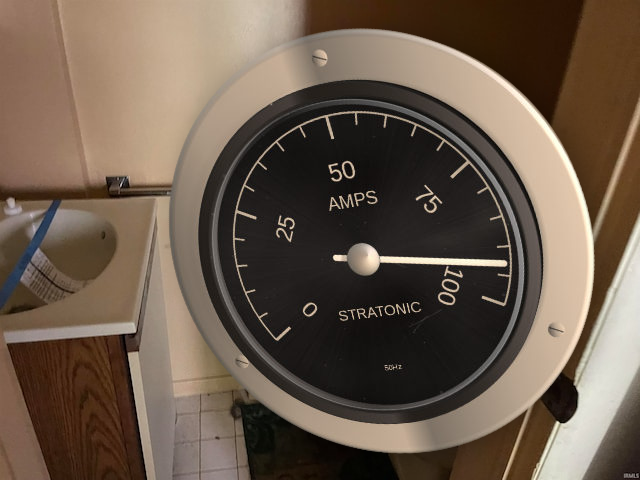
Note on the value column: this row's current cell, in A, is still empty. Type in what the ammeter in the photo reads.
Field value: 92.5 A
